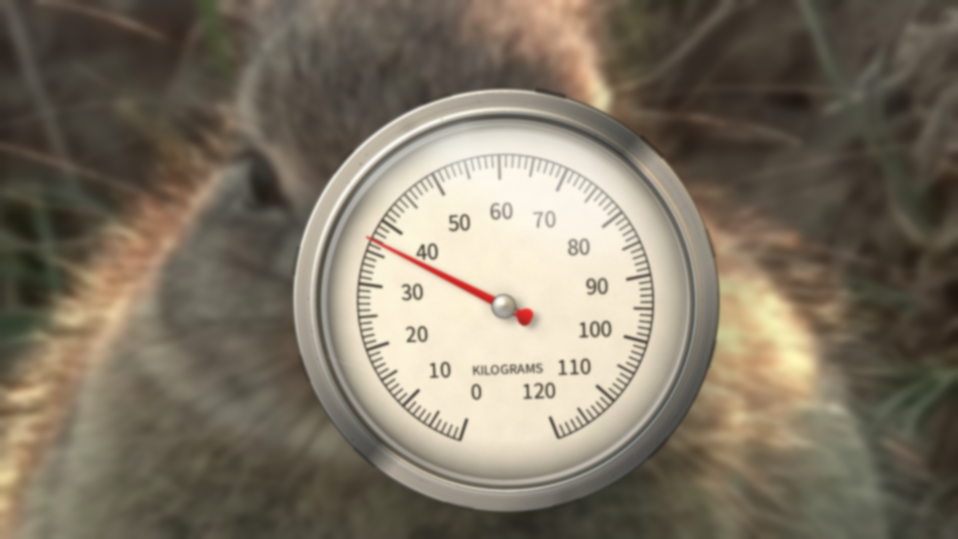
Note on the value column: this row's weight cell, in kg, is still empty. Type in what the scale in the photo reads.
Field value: 37 kg
